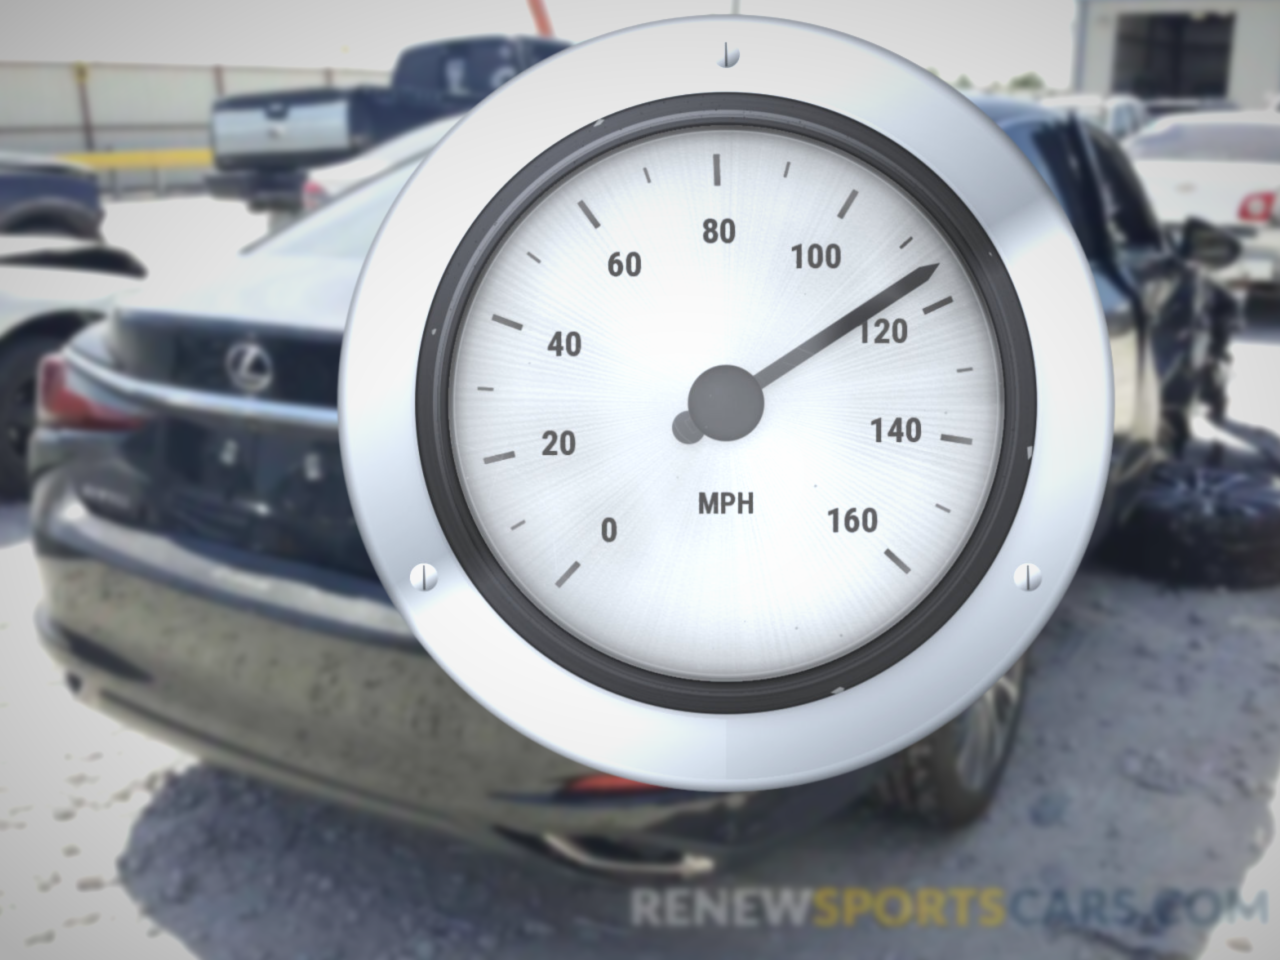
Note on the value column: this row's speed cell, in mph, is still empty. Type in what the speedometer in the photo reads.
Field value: 115 mph
